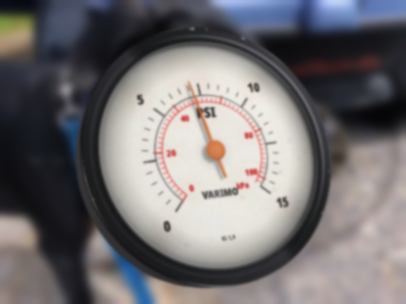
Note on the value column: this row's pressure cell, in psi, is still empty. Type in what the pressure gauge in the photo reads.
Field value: 7 psi
